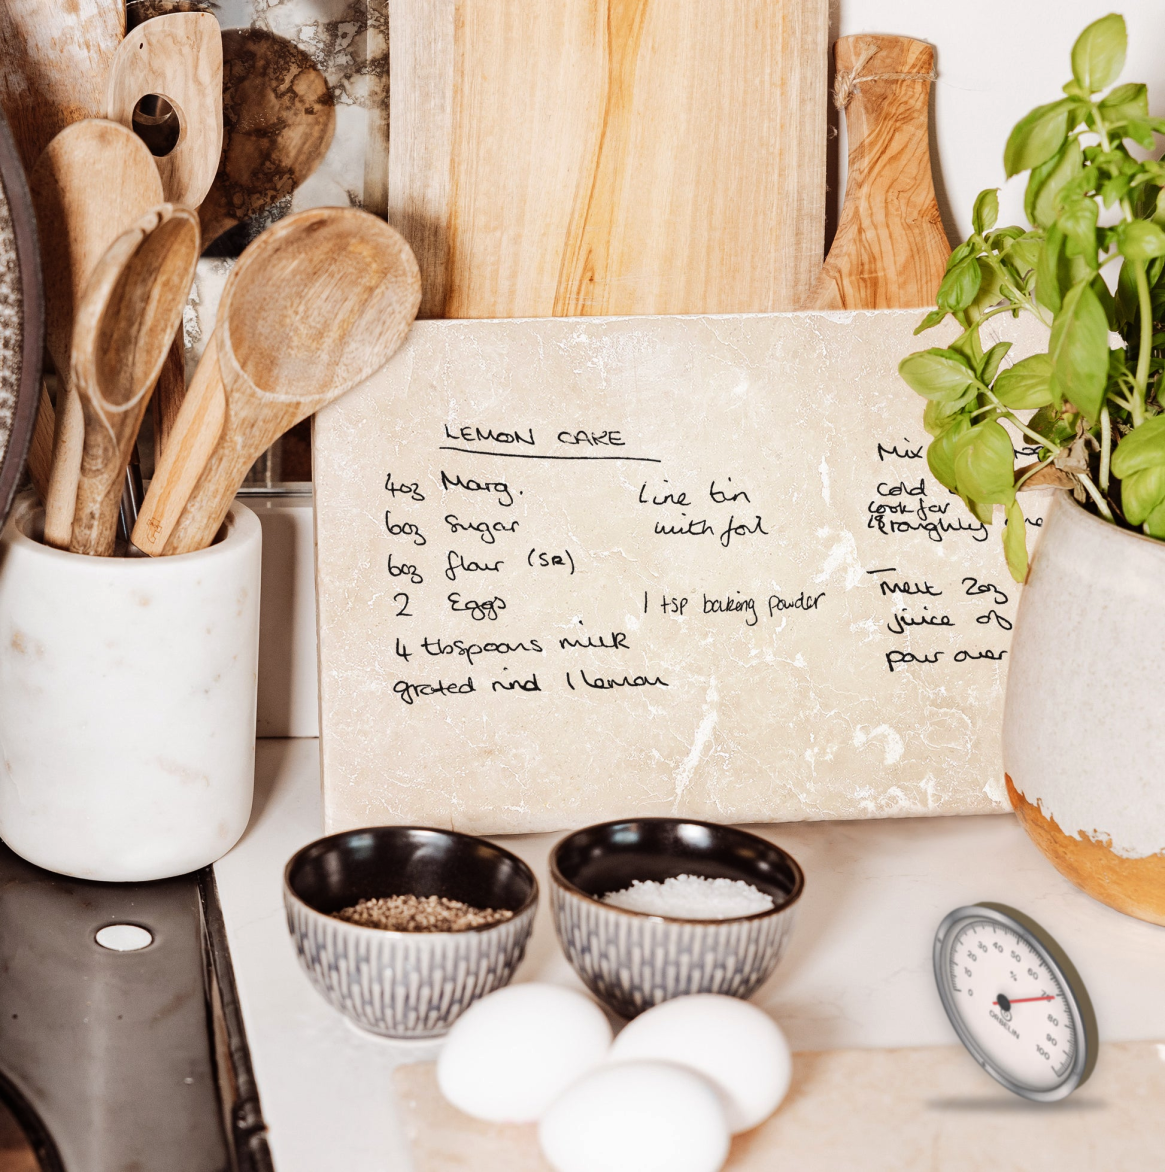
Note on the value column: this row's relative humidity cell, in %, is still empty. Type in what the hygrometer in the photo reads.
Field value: 70 %
